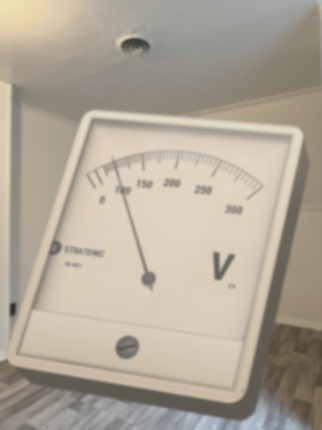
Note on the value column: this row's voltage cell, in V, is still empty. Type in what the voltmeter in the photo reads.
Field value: 100 V
